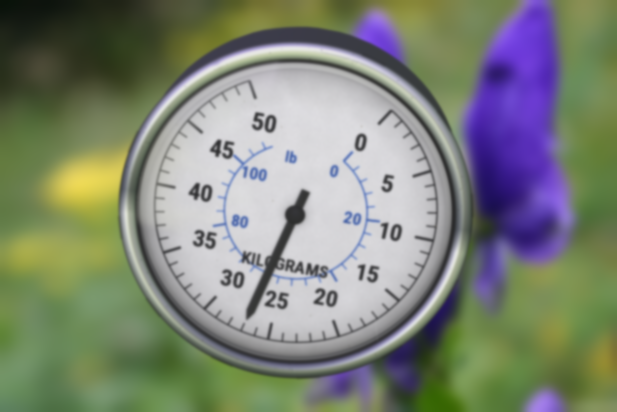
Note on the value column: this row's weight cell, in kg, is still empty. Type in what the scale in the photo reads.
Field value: 27 kg
